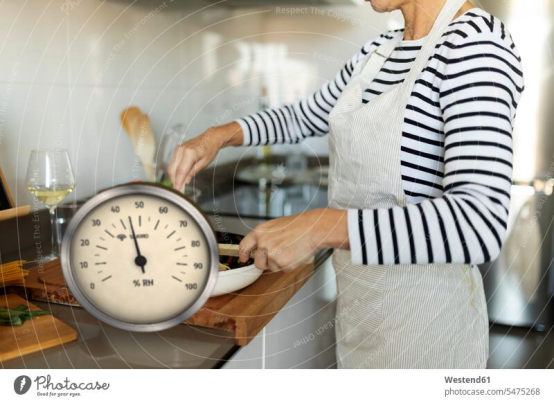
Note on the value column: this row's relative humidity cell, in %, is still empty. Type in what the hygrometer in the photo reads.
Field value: 45 %
